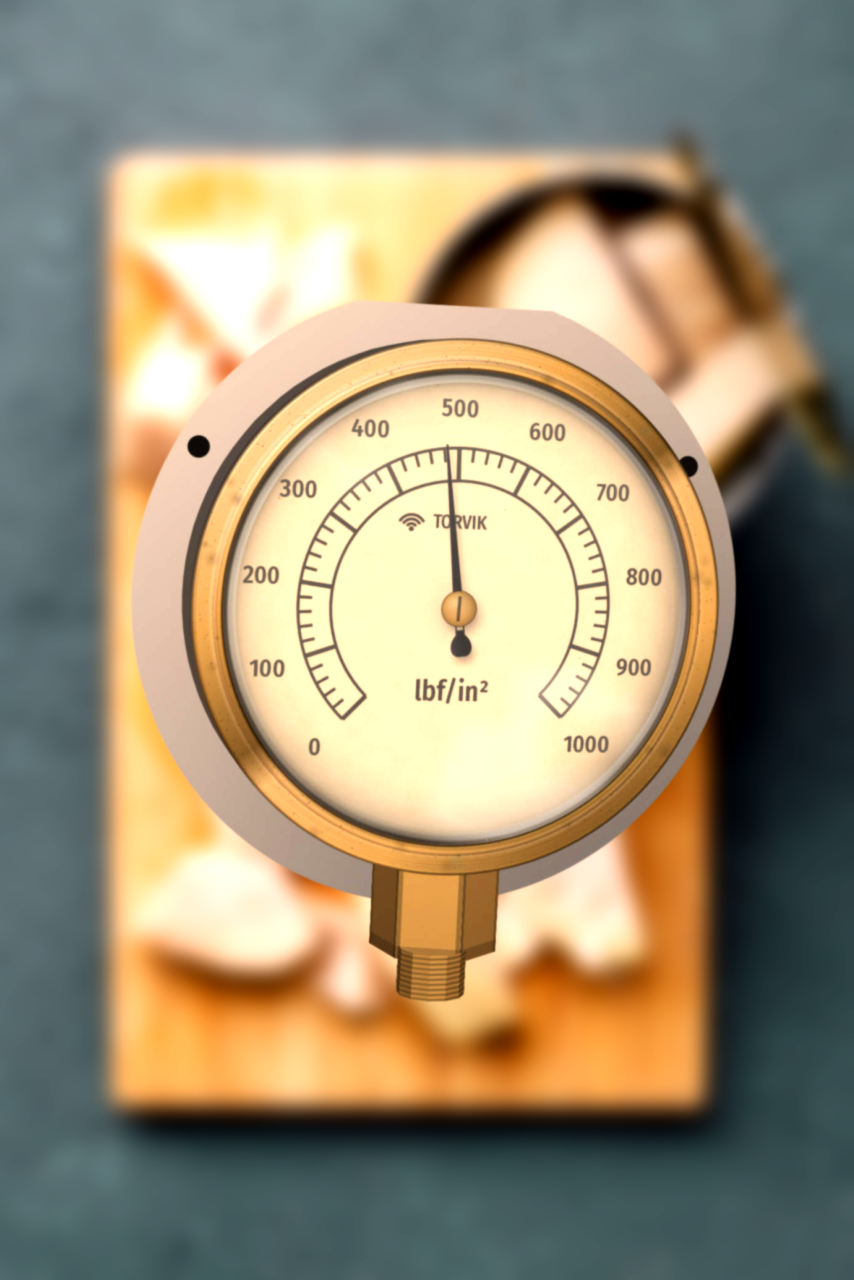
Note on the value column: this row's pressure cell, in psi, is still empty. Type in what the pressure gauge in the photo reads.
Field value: 480 psi
